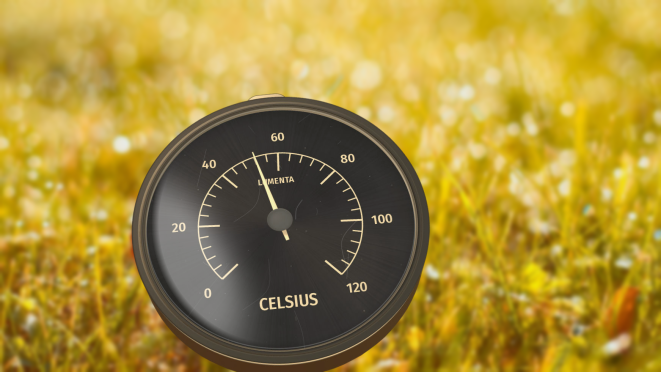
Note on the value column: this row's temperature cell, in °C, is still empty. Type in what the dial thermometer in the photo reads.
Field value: 52 °C
